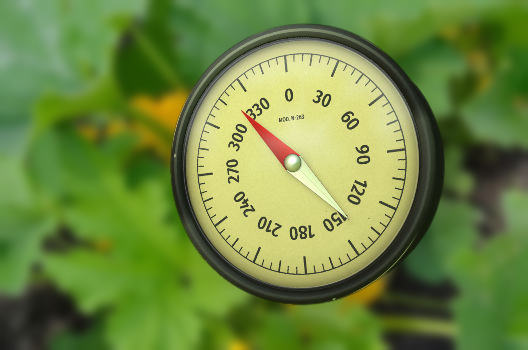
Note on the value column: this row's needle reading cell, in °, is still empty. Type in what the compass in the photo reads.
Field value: 320 °
